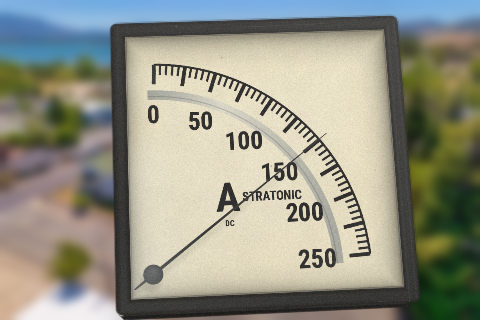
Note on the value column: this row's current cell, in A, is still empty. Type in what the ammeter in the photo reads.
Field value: 150 A
